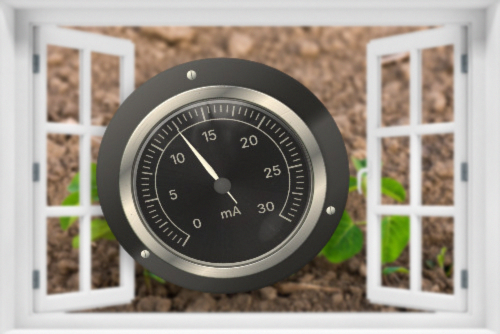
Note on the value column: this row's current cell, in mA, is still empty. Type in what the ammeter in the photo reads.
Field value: 12.5 mA
